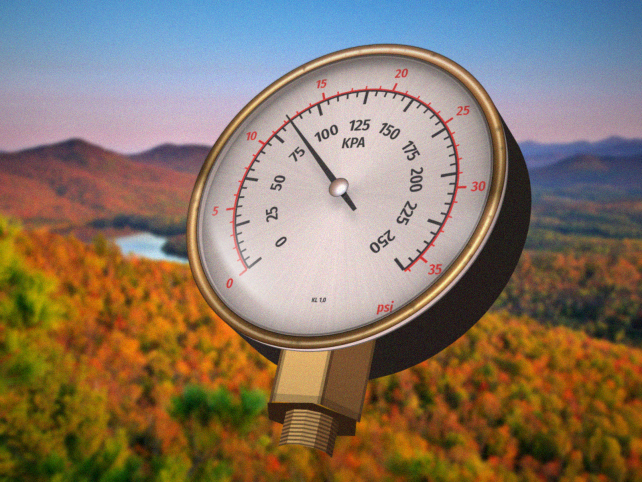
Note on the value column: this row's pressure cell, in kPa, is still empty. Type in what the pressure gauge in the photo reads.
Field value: 85 kPa
